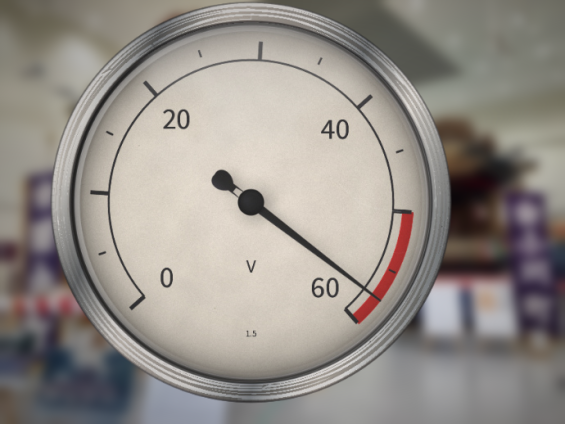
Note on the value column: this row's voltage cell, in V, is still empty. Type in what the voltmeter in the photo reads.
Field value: 57.5 V
